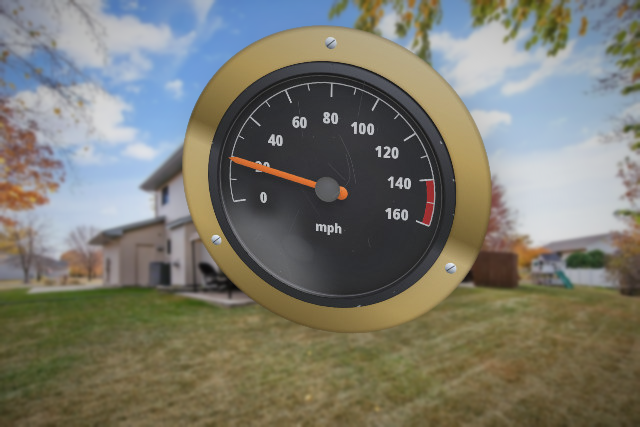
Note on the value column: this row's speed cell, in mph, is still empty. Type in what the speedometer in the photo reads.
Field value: 20 mph
